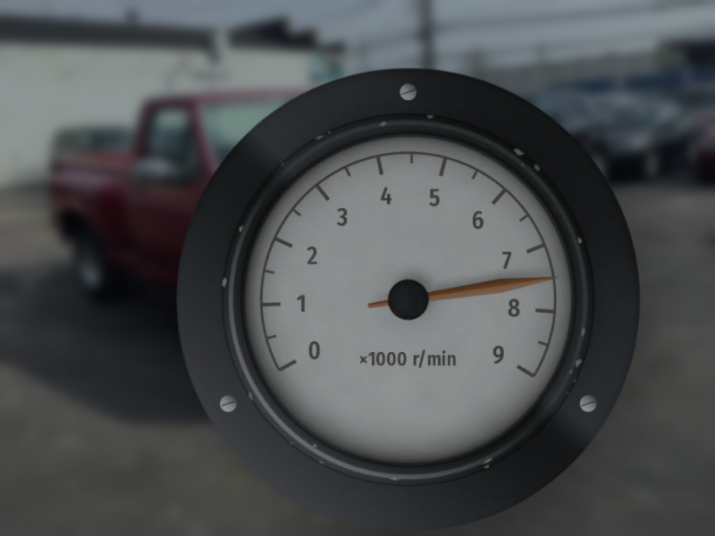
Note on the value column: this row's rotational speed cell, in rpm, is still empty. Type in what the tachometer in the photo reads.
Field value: 7500 rpm
